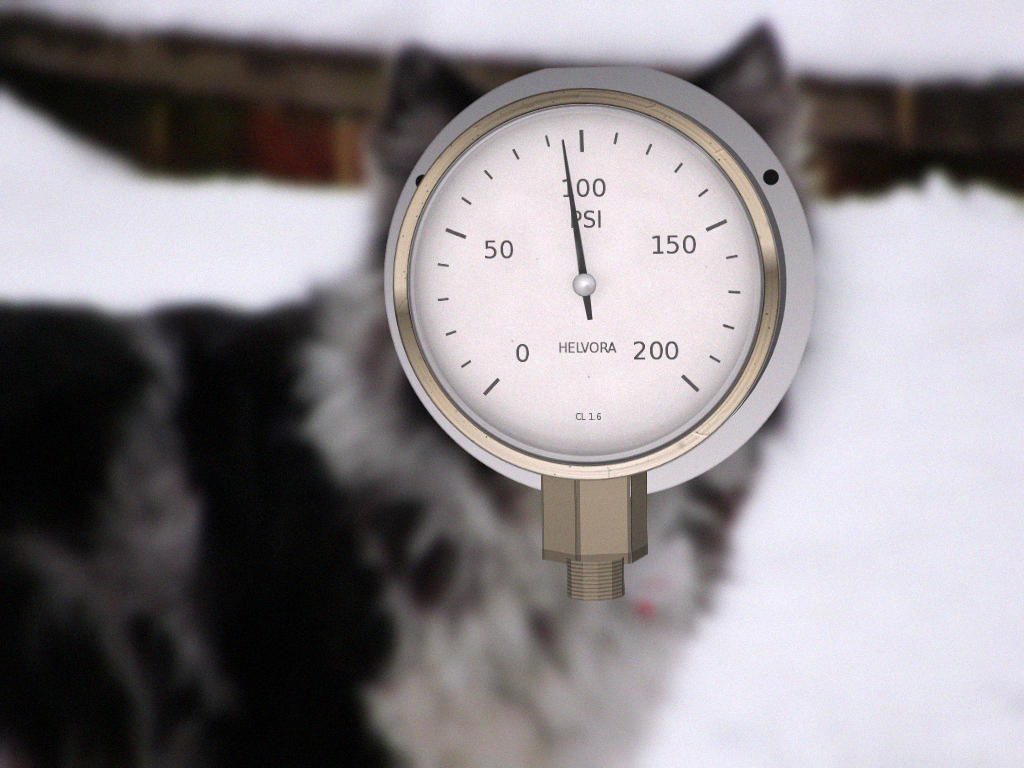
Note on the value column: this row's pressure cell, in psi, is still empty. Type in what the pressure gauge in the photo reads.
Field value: 95 psi
